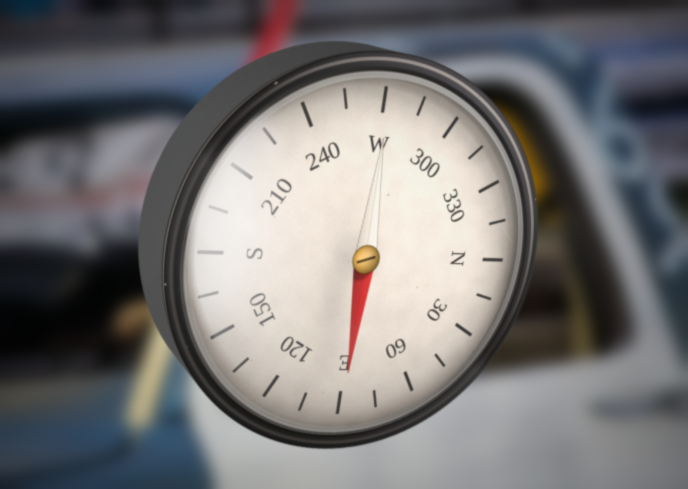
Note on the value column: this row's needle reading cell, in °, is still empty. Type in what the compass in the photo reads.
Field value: 90 °
